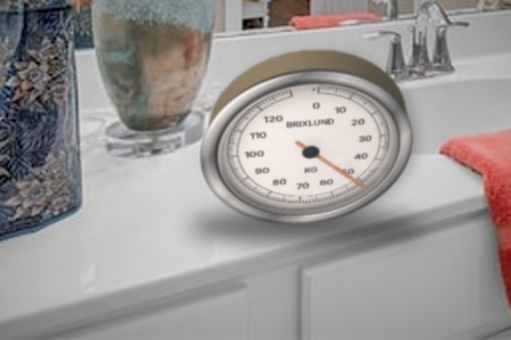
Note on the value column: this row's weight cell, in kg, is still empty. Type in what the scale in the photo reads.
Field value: 50 kg
